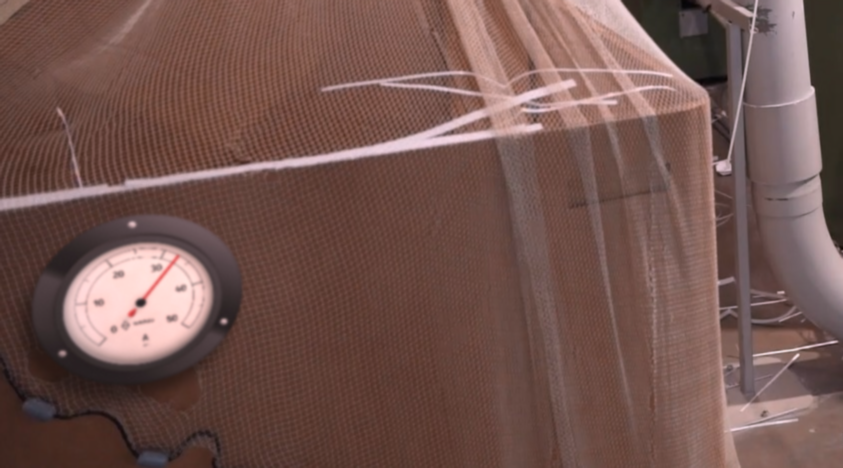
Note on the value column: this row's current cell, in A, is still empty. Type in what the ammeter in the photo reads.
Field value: 32.5 A
